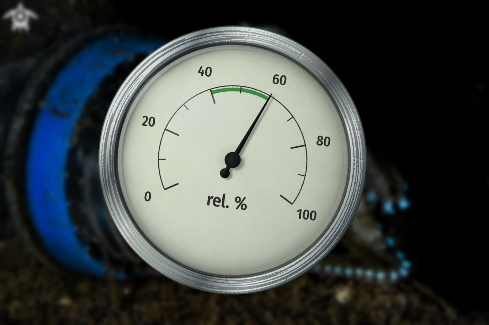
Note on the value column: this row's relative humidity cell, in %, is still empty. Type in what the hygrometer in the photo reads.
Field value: 60 %
